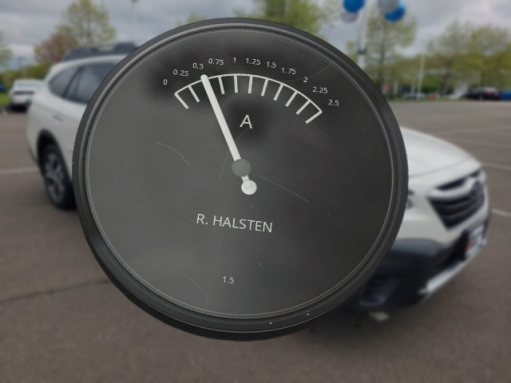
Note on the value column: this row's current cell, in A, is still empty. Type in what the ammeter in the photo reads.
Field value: 0.5 A
